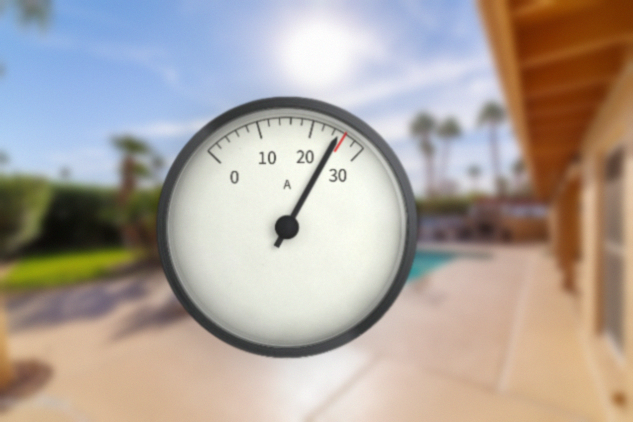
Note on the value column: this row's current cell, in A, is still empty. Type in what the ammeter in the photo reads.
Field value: 25 A
